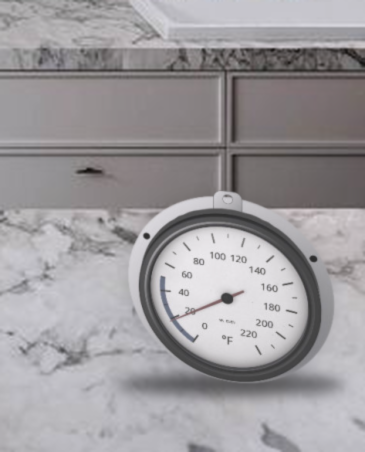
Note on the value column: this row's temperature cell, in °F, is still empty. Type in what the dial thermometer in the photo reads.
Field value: 20 °F
